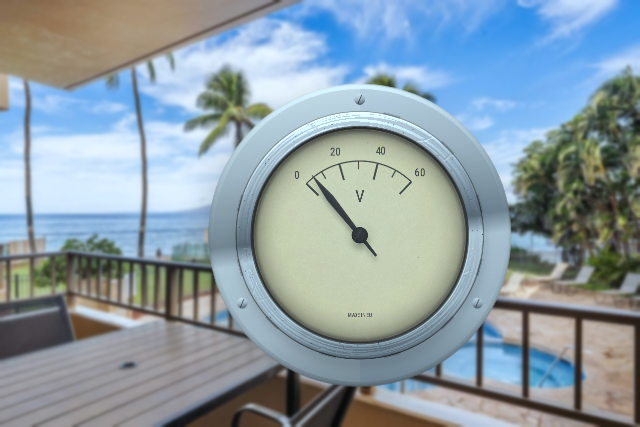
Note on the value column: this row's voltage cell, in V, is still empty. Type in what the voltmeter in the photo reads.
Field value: 5 V
